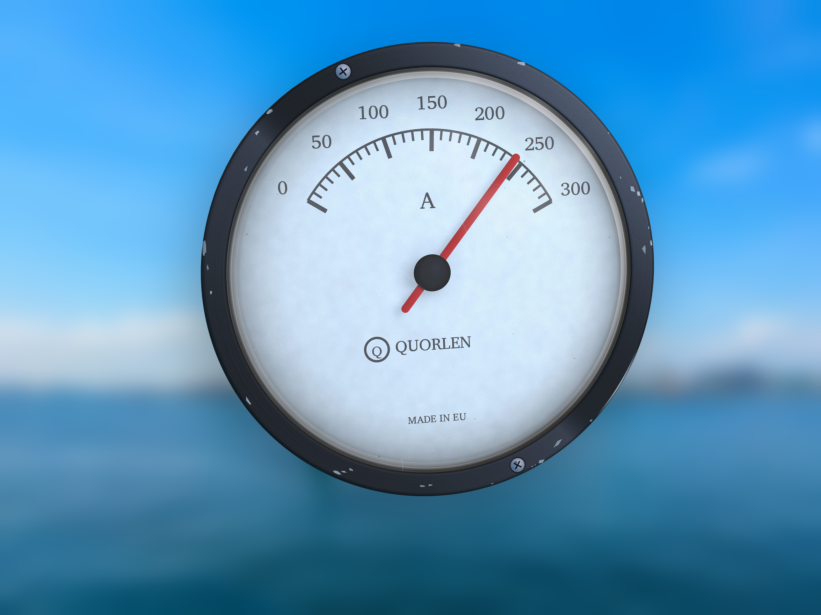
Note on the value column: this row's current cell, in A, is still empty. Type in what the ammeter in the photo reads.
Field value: 240 A
